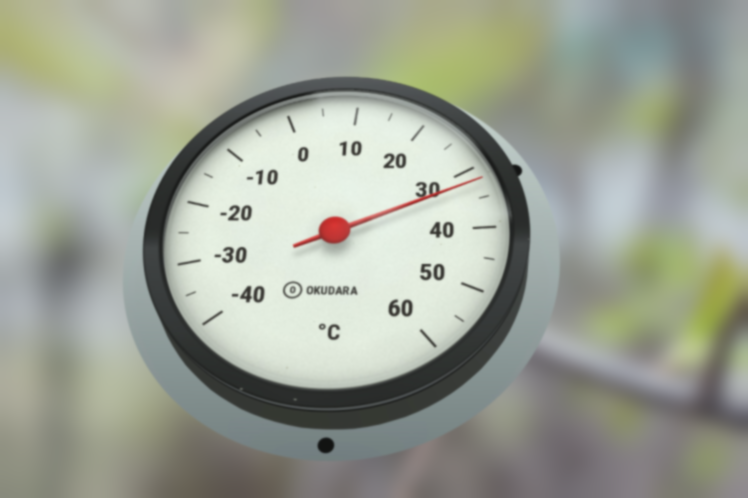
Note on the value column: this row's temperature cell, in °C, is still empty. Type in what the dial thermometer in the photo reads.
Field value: 32.5 °C
